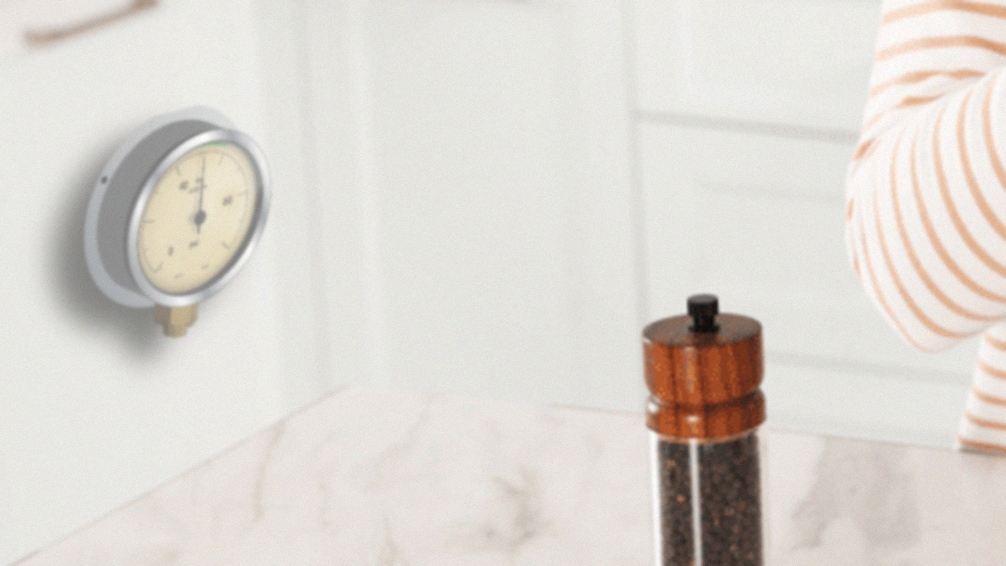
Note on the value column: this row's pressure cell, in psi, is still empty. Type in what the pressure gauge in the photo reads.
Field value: 50 psi
